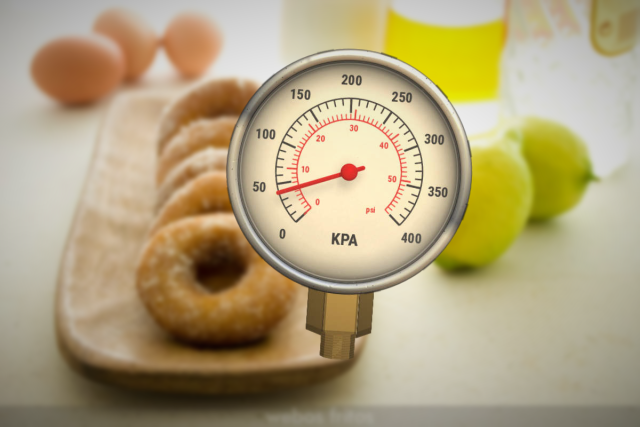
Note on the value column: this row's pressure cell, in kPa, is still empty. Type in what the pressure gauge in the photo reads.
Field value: 40 kPa
